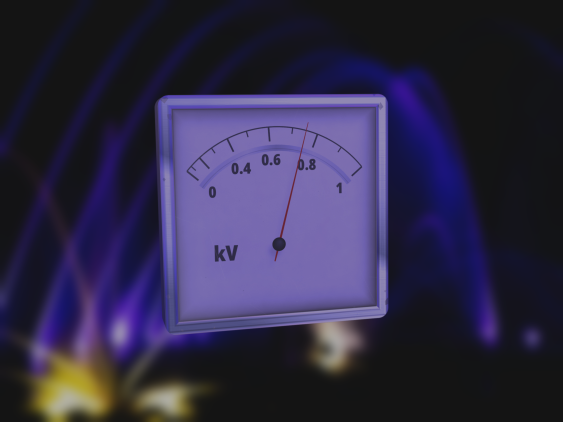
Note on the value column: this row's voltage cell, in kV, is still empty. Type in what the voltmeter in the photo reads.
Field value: 0.75 kV
